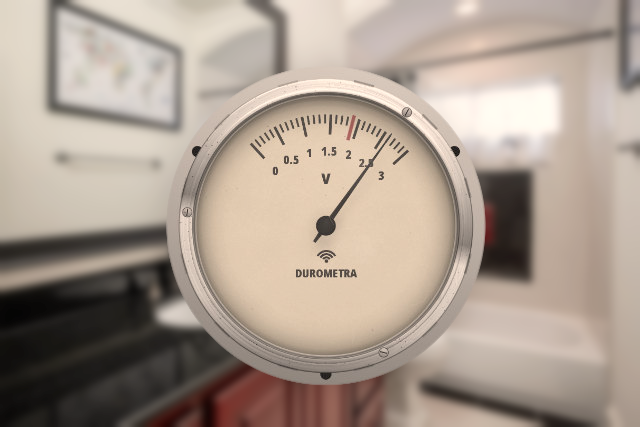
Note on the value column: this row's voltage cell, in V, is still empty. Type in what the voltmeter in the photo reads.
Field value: 2.6 V
